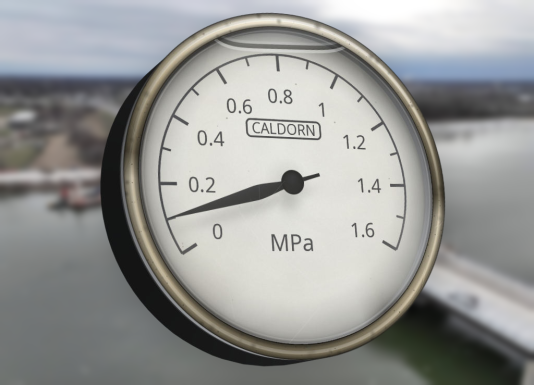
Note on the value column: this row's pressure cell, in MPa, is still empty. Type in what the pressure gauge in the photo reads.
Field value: 0.1 MPa
